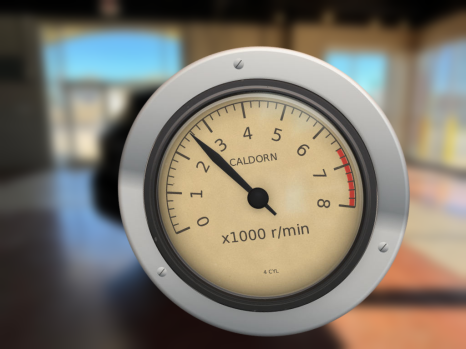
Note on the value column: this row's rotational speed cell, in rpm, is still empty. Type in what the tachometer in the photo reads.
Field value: 2600 rpm
